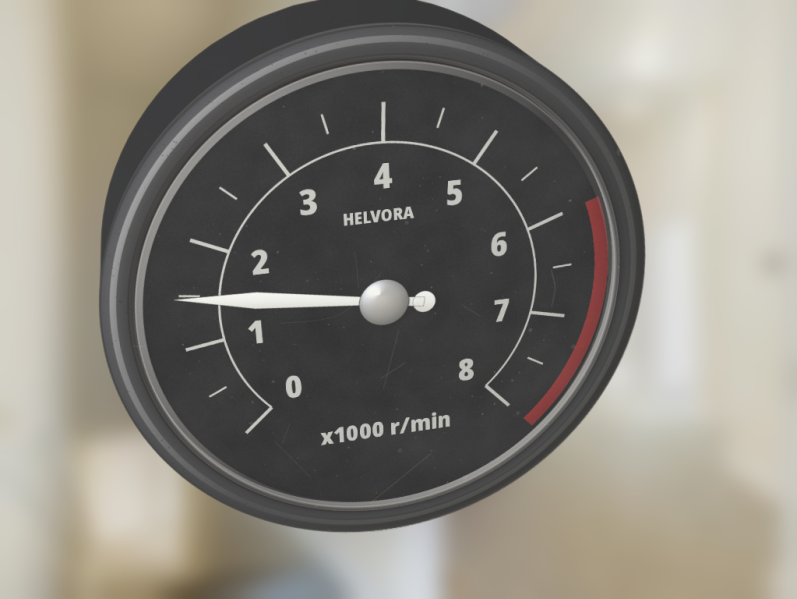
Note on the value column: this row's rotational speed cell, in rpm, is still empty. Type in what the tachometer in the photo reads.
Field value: 1500 rpm
